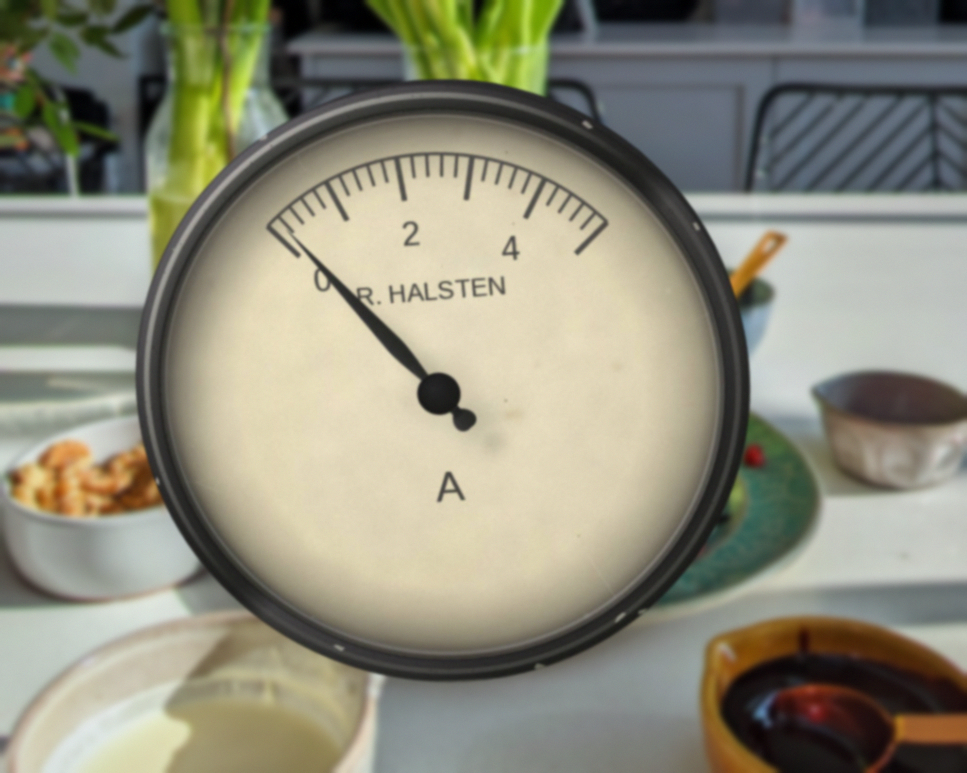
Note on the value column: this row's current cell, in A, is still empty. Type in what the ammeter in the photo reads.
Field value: 0.2 A
